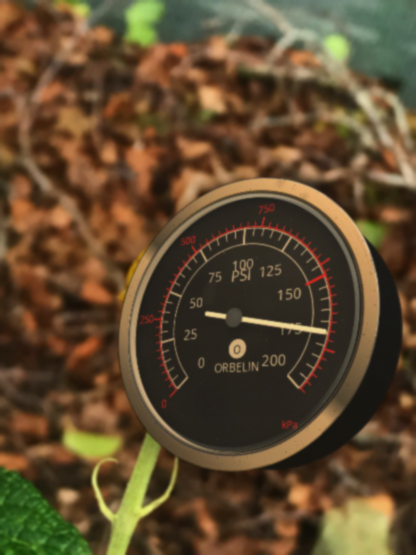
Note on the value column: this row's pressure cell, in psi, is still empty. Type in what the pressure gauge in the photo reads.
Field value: 175 psi
